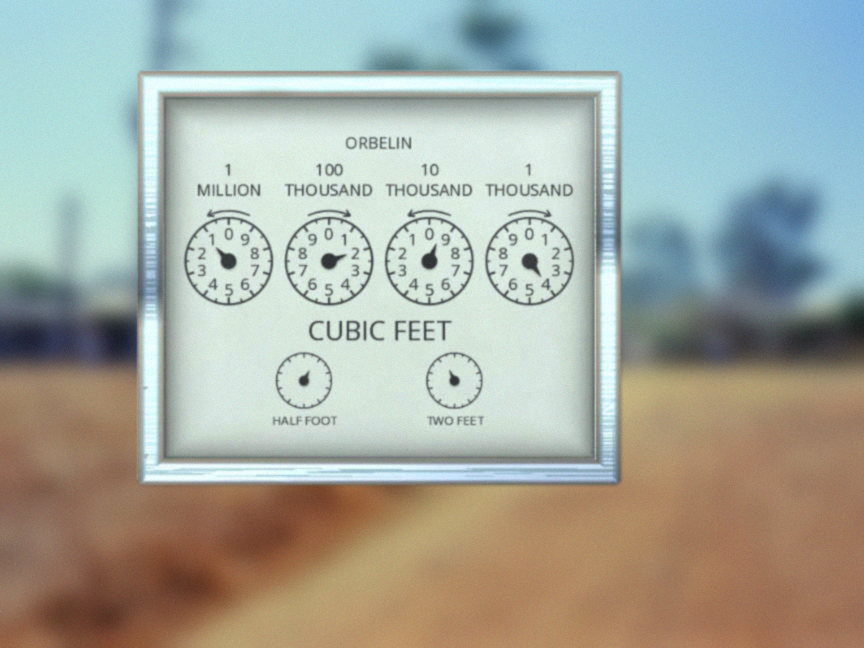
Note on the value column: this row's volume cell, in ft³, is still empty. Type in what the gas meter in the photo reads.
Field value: 119400 ft³
